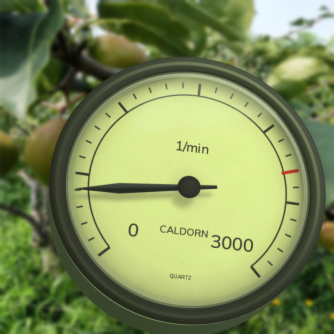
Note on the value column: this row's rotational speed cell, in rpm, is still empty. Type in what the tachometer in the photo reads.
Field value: 400 rpm
